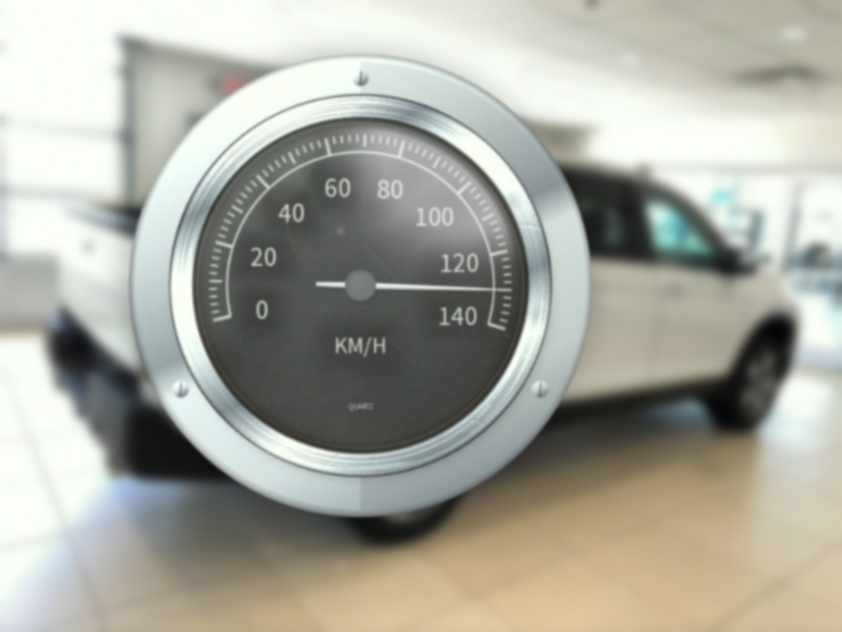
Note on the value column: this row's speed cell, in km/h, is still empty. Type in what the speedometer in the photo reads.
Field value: 130 km/h
